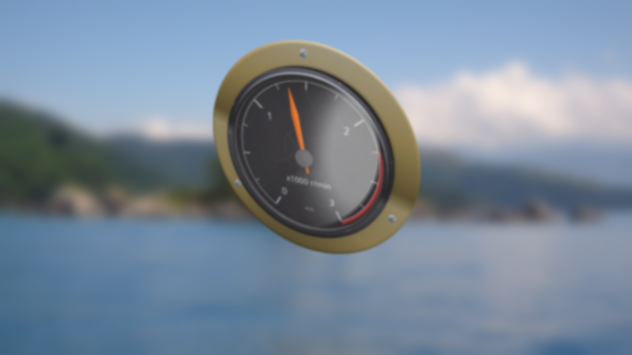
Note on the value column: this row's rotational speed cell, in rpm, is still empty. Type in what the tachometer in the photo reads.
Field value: 1375 rpm
